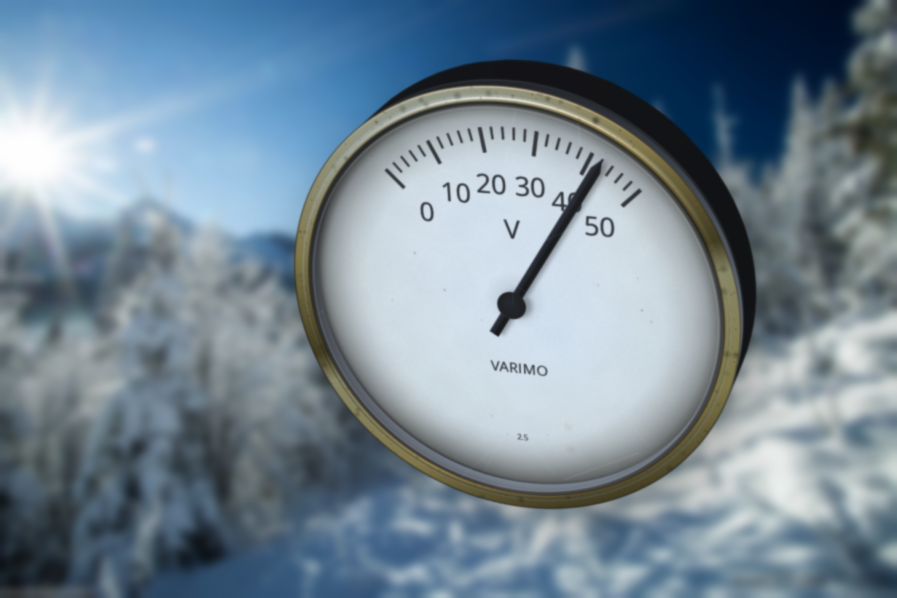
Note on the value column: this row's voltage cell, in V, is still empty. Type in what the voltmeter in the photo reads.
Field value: 42 V
